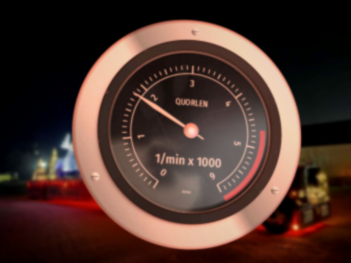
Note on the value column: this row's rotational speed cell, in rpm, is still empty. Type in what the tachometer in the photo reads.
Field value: 1800 rpm
